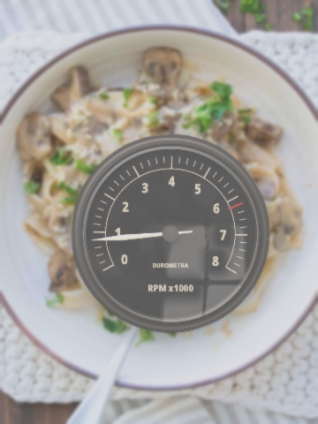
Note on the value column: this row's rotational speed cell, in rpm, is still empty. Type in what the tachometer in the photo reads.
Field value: 800 rpm
